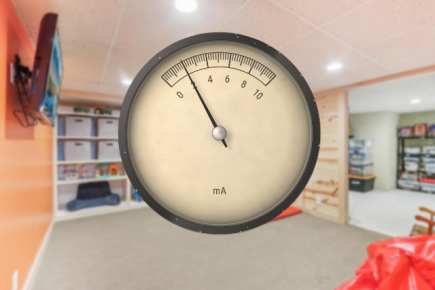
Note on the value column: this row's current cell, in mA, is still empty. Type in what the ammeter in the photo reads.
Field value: 2 mA
